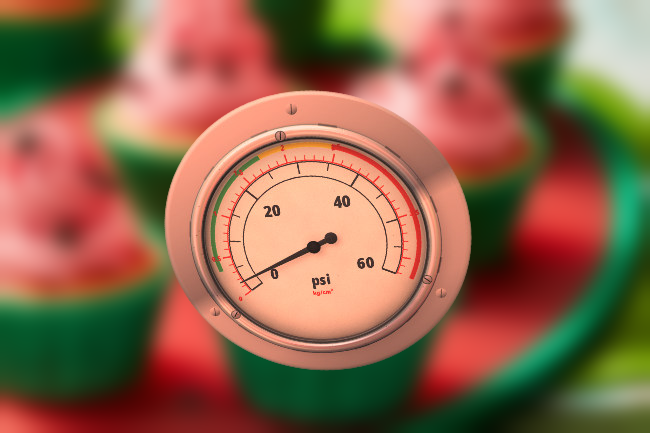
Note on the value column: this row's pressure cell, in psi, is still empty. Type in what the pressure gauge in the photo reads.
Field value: 2.5 psi
